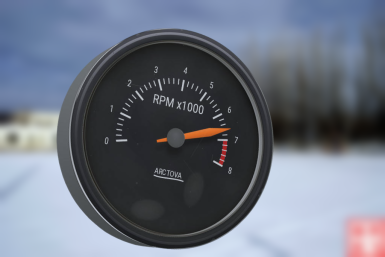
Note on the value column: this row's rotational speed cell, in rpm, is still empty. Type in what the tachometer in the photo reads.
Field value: 6600 rpm
